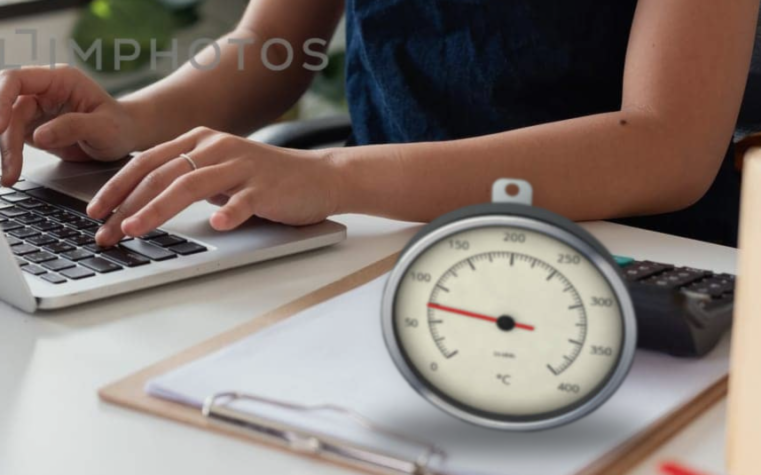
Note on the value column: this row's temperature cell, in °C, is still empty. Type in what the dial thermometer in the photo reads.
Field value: 75 °C
